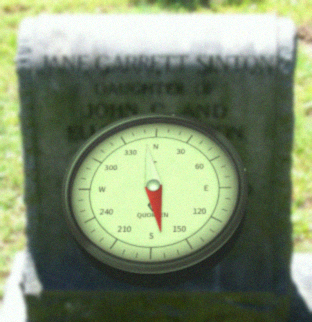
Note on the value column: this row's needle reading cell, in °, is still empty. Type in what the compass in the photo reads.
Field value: 170 °
